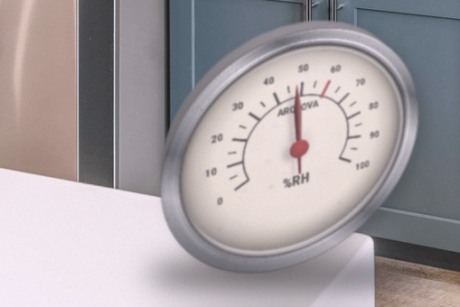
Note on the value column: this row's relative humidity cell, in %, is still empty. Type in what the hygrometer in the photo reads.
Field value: 47.5 %
